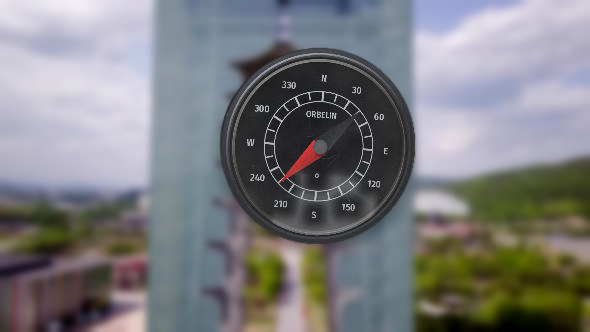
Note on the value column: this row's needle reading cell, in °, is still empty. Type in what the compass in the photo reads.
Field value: 225 °
